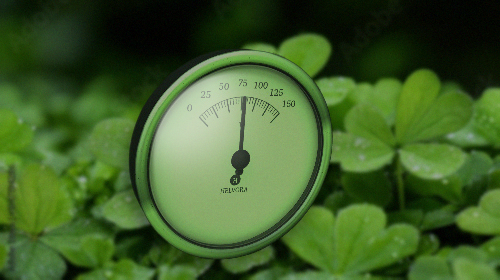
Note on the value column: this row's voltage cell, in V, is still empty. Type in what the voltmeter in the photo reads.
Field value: 75 V
